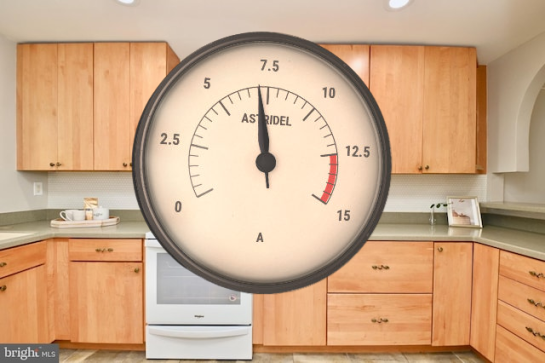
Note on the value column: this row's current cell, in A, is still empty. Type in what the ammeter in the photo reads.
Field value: 7 A
